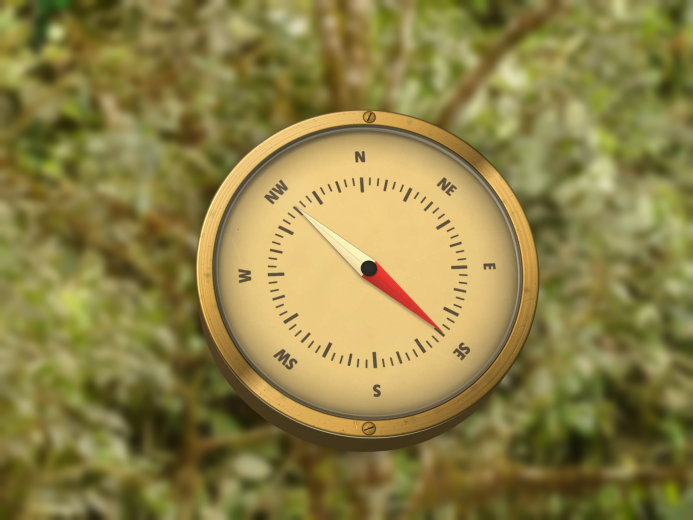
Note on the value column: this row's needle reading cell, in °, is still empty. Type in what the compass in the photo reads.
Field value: 135 °
